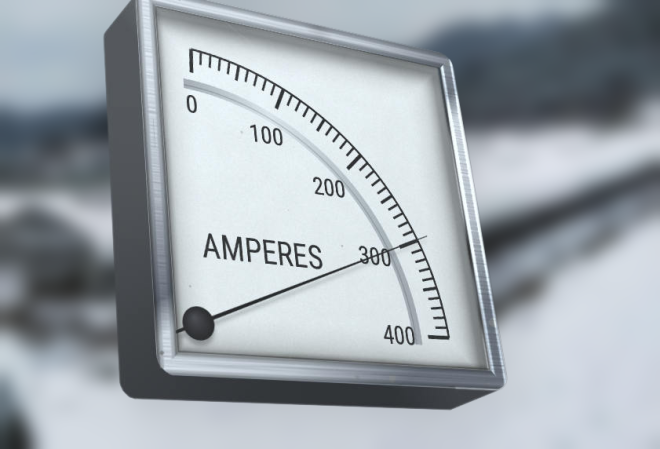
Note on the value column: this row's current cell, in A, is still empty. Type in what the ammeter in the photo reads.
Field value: 300 A
